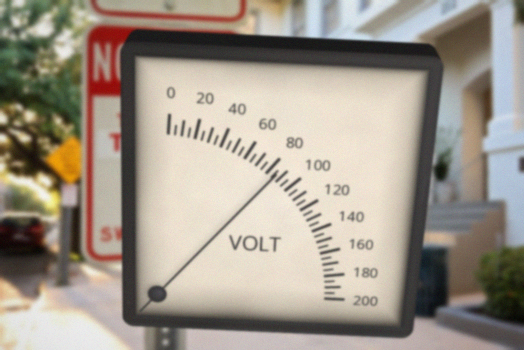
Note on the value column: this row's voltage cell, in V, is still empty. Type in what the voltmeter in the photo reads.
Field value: 85 V
